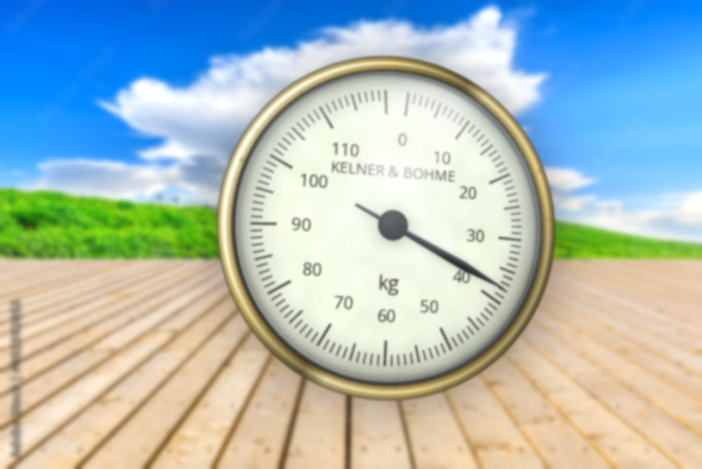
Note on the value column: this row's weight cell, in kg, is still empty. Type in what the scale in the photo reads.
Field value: 38 kg
